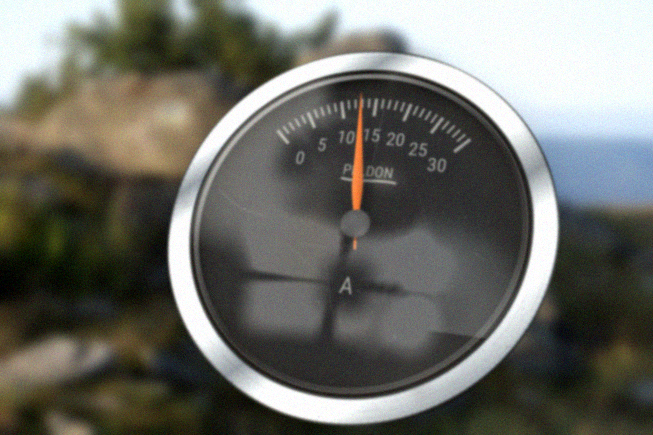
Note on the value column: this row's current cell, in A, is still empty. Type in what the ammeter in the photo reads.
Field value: 13 A
